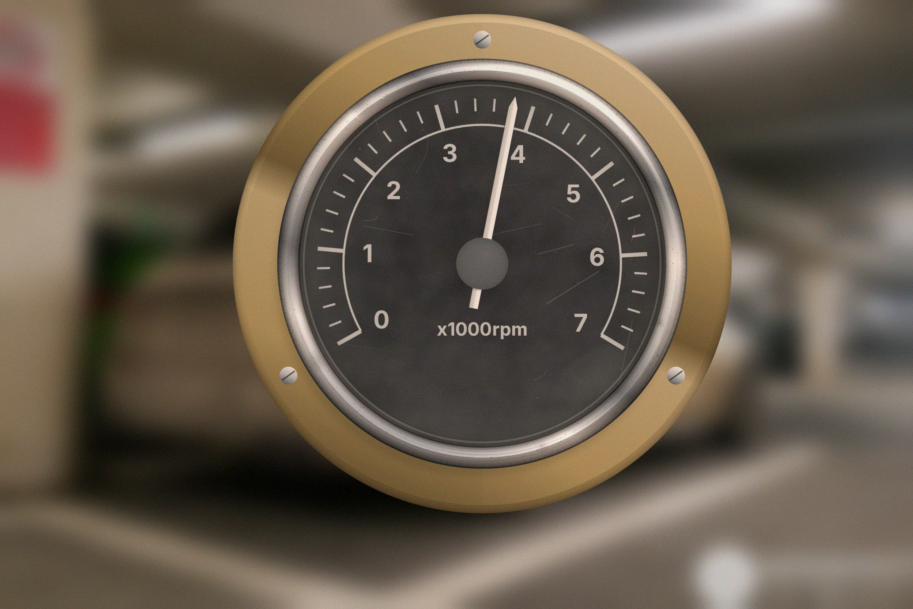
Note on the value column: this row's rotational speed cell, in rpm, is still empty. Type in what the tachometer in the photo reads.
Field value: 3800 rpm
